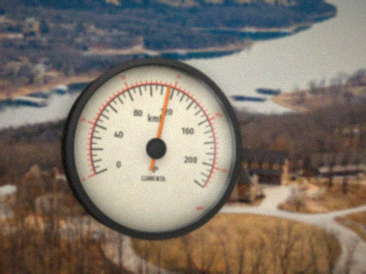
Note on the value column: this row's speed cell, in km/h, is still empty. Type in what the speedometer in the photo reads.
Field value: 115 km/h
